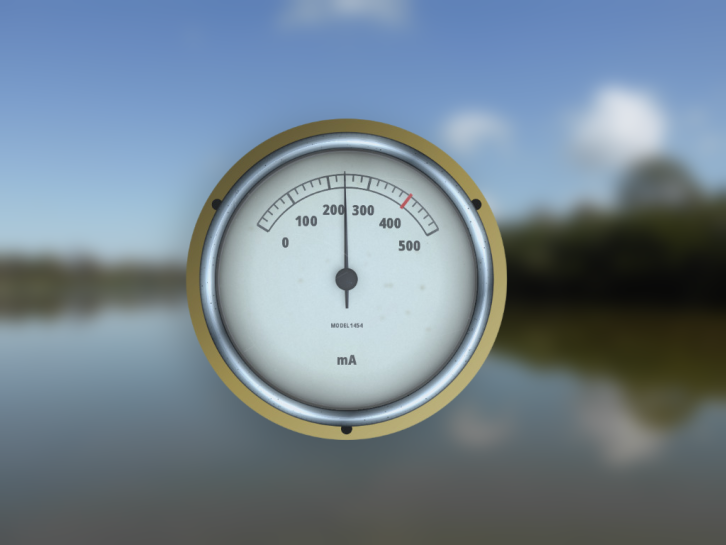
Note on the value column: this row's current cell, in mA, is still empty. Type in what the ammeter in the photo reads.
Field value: 240 mA
